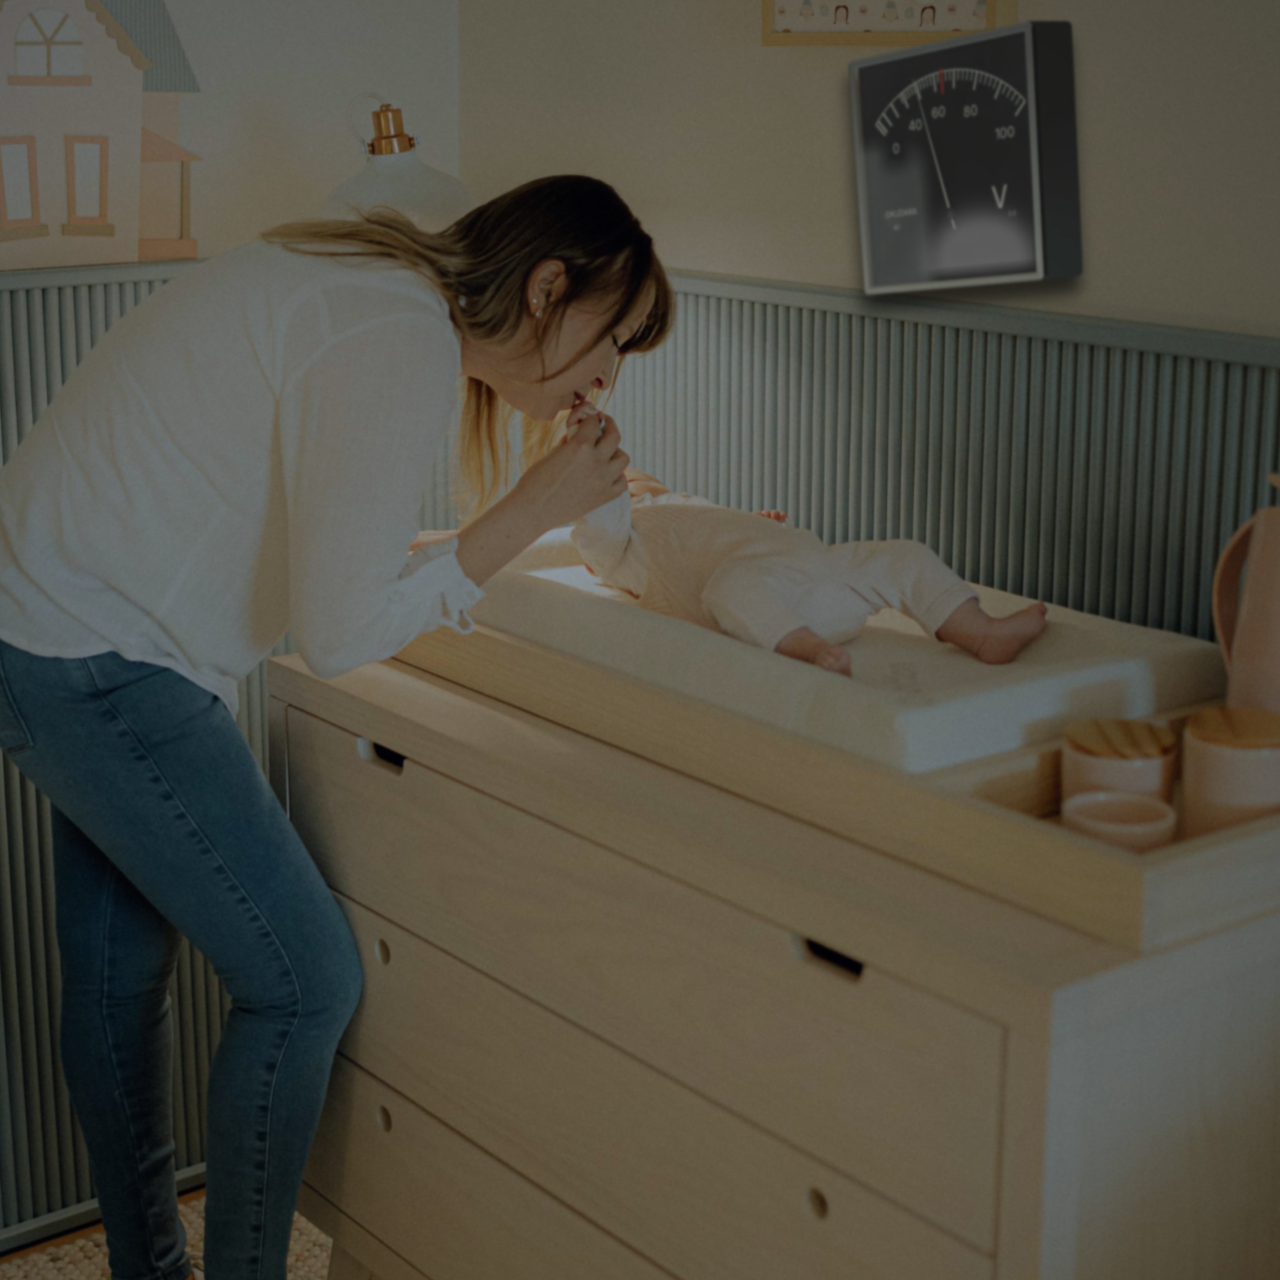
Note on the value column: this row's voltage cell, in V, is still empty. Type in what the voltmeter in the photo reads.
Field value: 50 V
